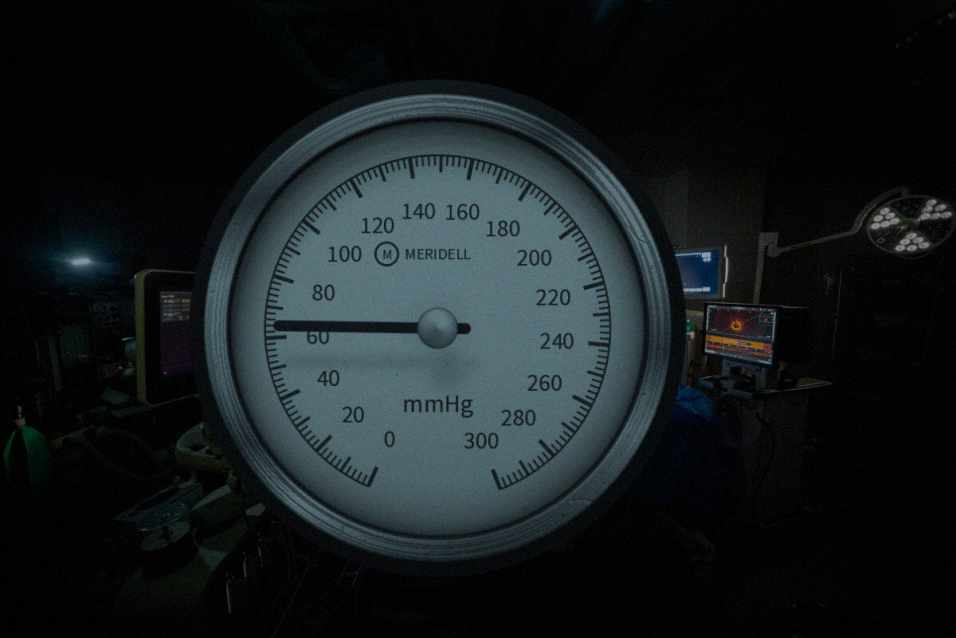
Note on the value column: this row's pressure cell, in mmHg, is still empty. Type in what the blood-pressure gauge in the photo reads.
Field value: 64 mmHg
